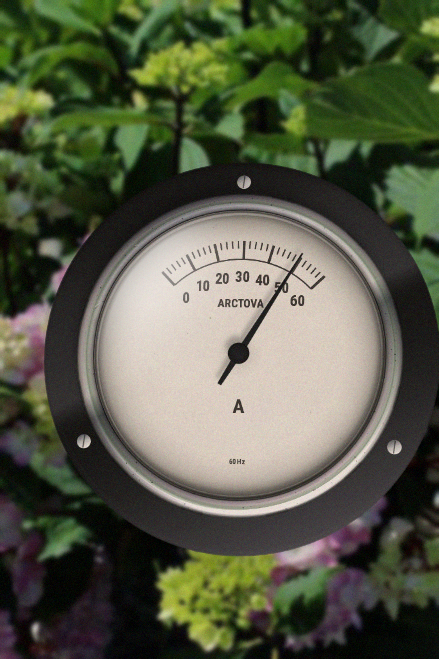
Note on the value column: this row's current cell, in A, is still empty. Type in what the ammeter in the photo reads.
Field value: 50 A
